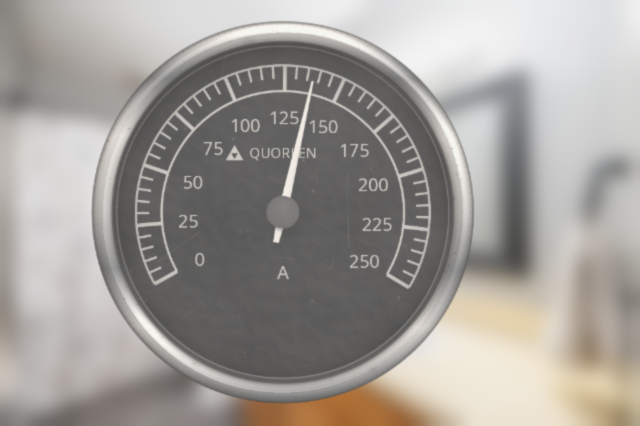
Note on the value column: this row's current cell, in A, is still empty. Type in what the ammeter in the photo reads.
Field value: 137.5 A
